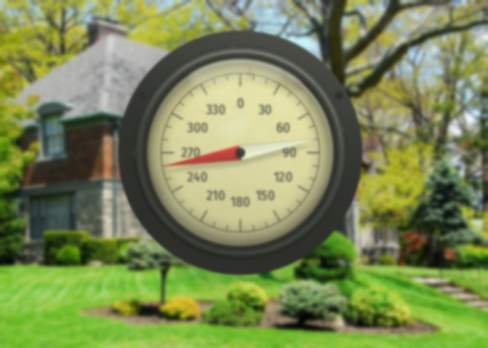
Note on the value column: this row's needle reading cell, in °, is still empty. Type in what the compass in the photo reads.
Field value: 260 °
